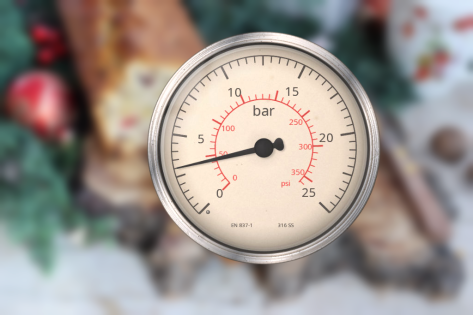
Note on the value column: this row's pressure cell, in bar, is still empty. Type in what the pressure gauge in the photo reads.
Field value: 3 bar
